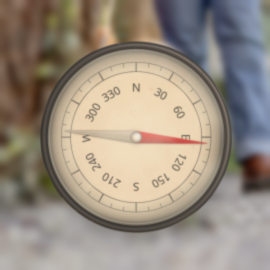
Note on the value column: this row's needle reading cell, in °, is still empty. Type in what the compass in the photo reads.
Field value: 95 °
